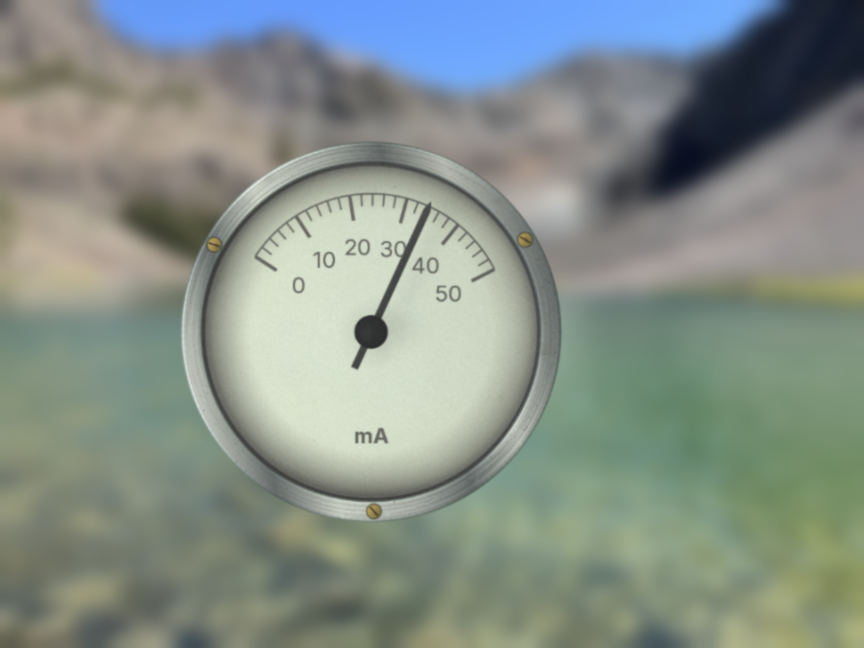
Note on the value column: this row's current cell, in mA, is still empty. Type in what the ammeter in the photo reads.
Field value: 34 mA
